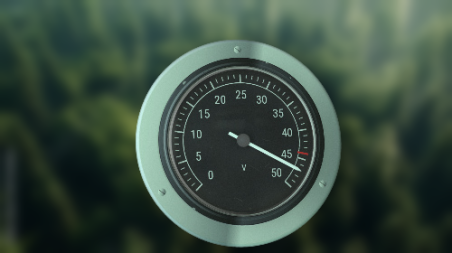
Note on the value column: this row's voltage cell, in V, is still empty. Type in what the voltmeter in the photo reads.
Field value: 47 V
